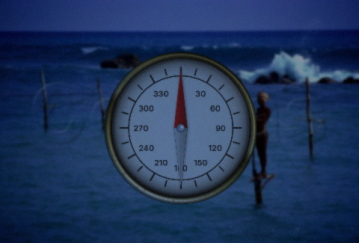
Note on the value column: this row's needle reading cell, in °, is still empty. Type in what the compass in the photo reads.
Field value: 0 °
